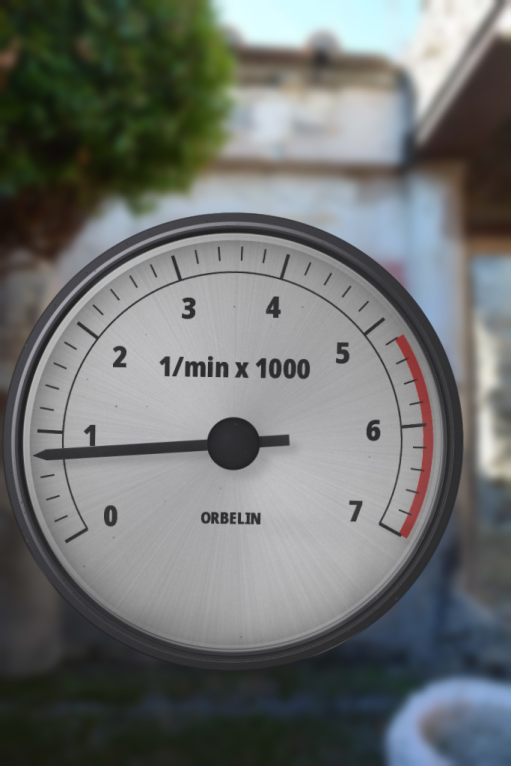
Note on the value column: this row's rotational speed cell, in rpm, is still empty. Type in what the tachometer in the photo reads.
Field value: 800 rpm
